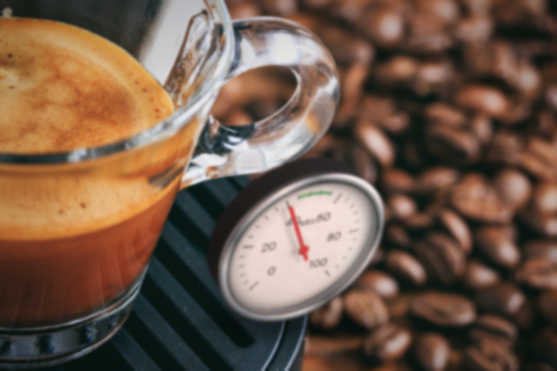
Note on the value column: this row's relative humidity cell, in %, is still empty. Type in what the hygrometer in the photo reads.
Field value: 40 %
